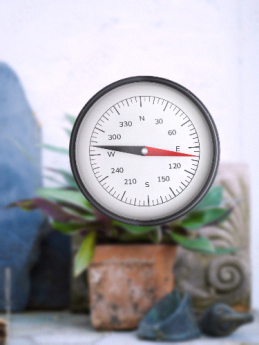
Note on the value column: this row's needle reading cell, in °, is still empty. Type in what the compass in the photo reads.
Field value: 100 °
